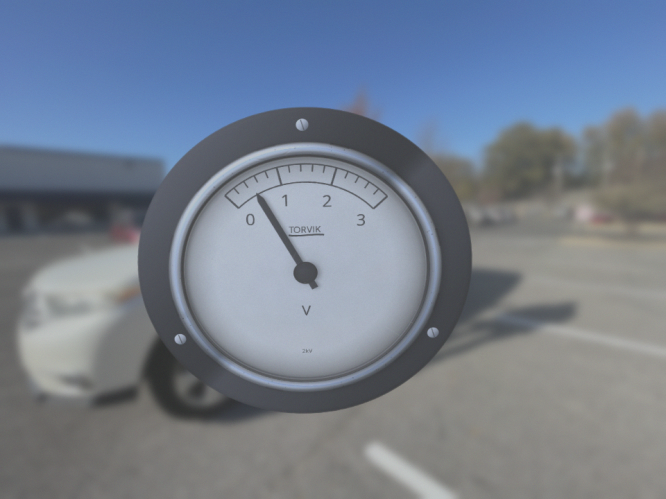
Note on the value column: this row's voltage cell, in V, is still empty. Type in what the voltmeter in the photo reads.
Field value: 0.5 V
